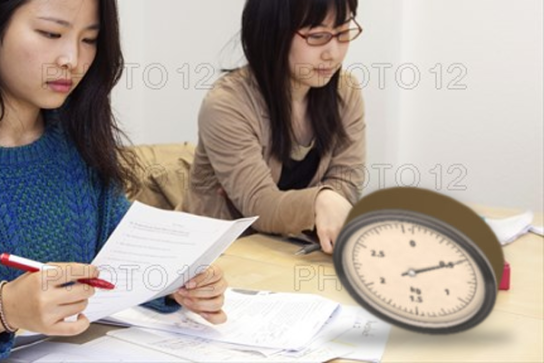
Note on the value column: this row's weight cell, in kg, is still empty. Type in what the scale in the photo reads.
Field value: 0.5 kg
